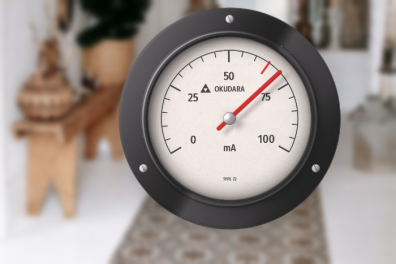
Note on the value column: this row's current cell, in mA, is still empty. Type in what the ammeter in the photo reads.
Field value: 70 mA
